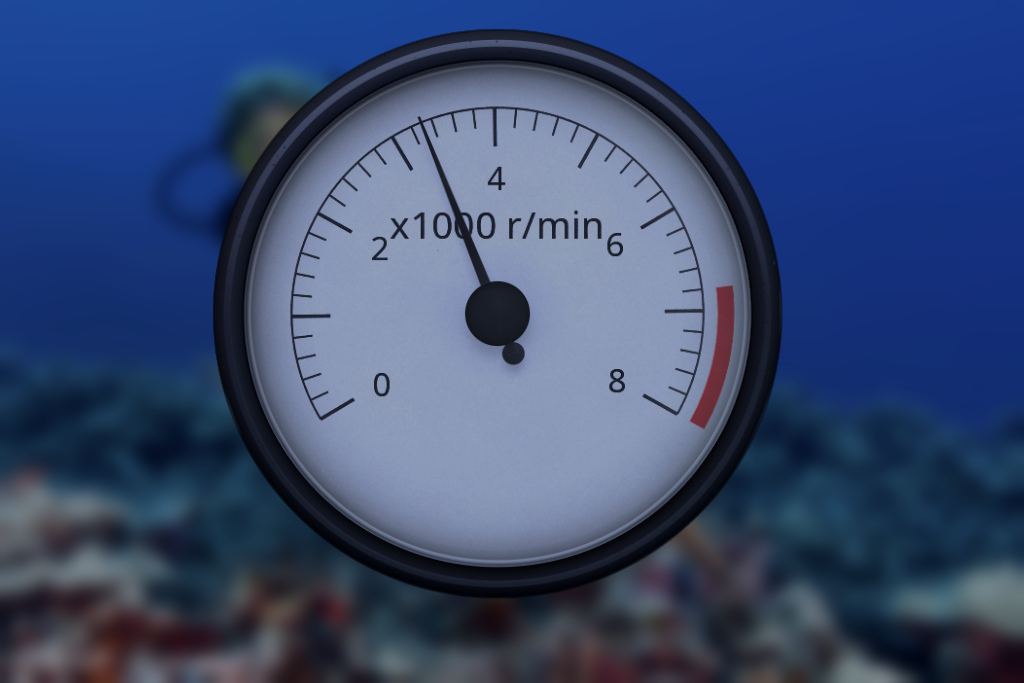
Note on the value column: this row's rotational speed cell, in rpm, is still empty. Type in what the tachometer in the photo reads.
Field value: 3300 rpm
